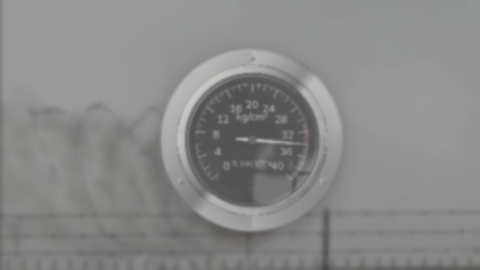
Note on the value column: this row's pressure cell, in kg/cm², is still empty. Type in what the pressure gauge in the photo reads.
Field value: 34 kg/cm²
